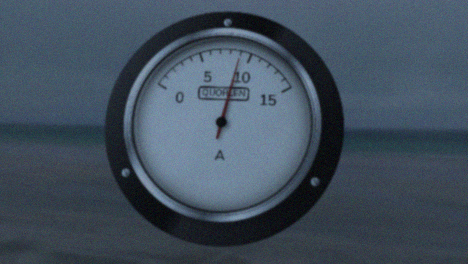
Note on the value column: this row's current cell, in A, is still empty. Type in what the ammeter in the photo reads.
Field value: 9 A
